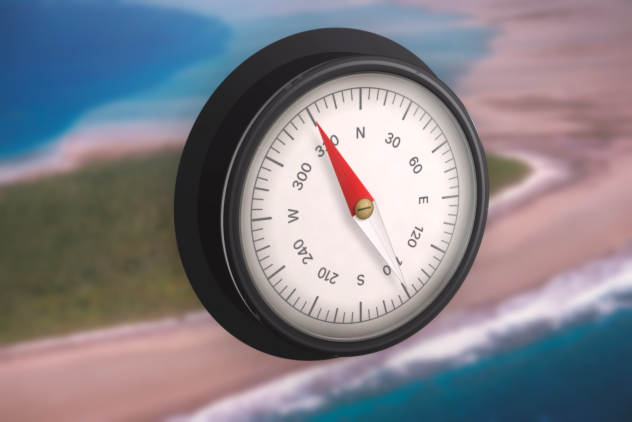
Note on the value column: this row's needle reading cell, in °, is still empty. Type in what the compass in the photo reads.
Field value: 330 °
